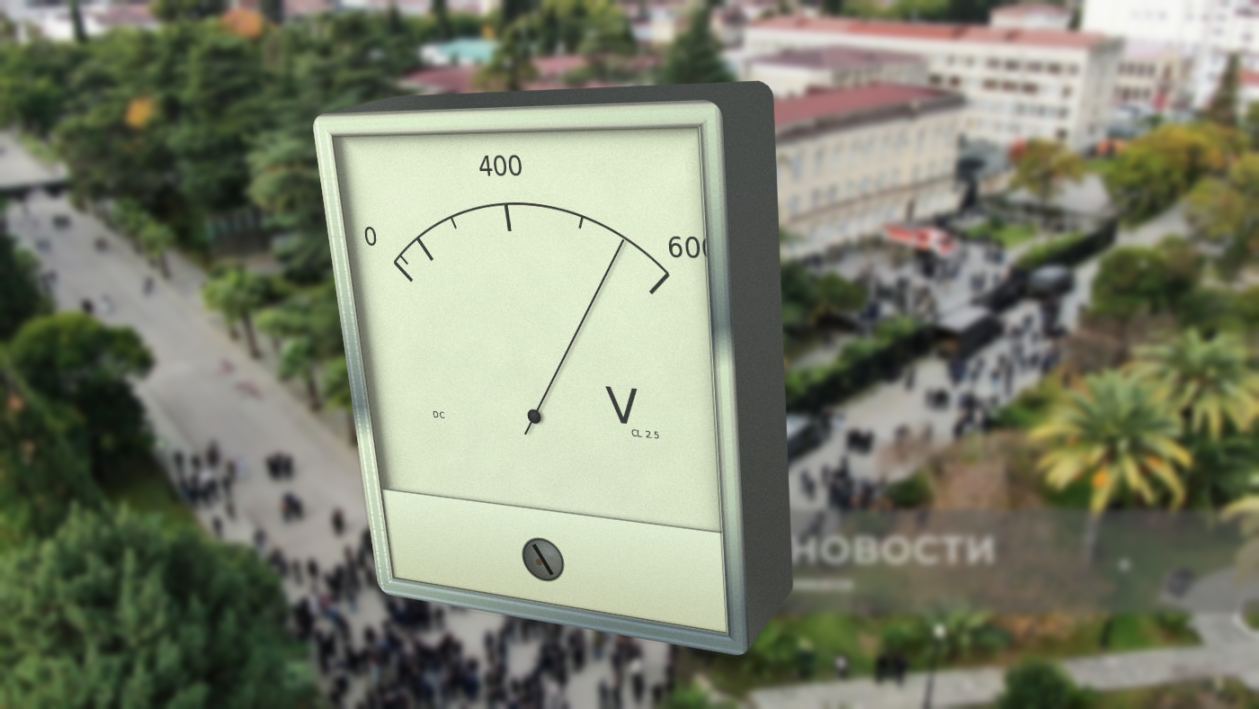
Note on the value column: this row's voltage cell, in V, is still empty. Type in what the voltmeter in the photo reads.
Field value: 550 V
